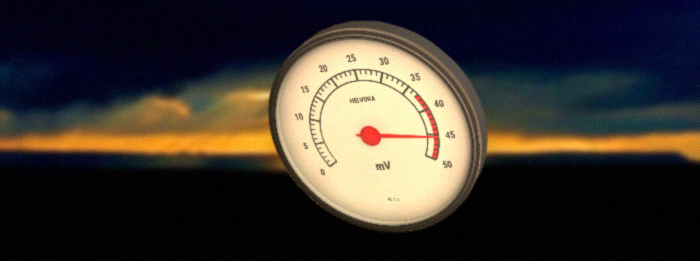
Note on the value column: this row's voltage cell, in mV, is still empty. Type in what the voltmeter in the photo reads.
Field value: 45 mV
